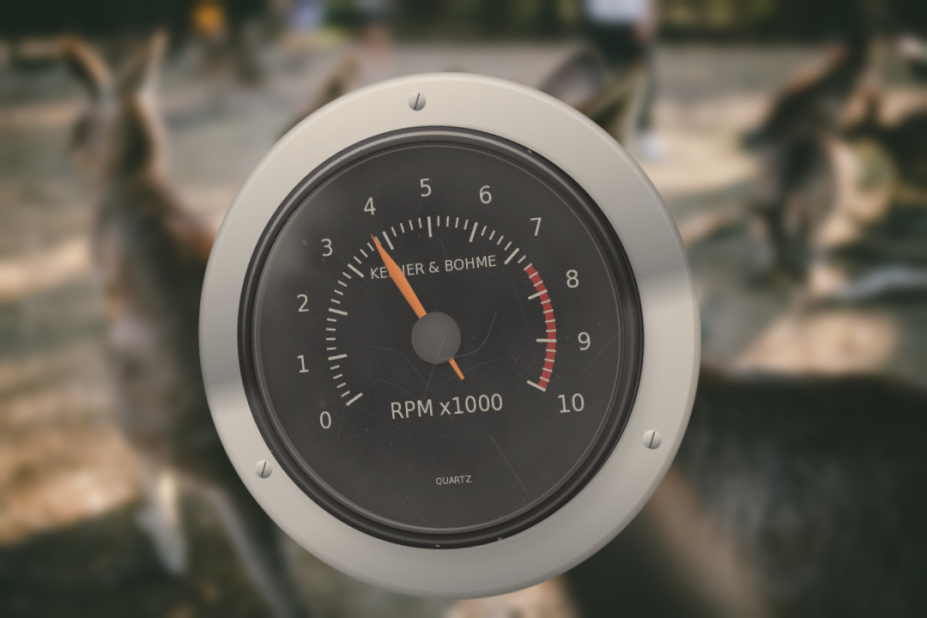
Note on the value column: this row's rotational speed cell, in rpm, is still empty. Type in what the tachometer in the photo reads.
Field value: 3800 rpm
